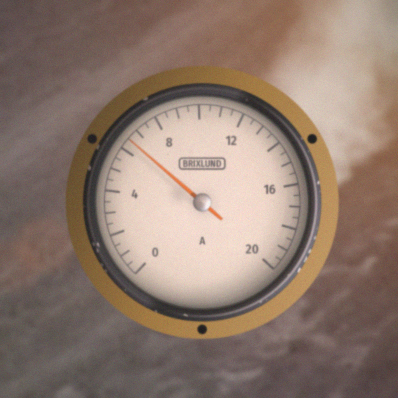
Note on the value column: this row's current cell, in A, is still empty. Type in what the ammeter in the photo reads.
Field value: 6.5 A
